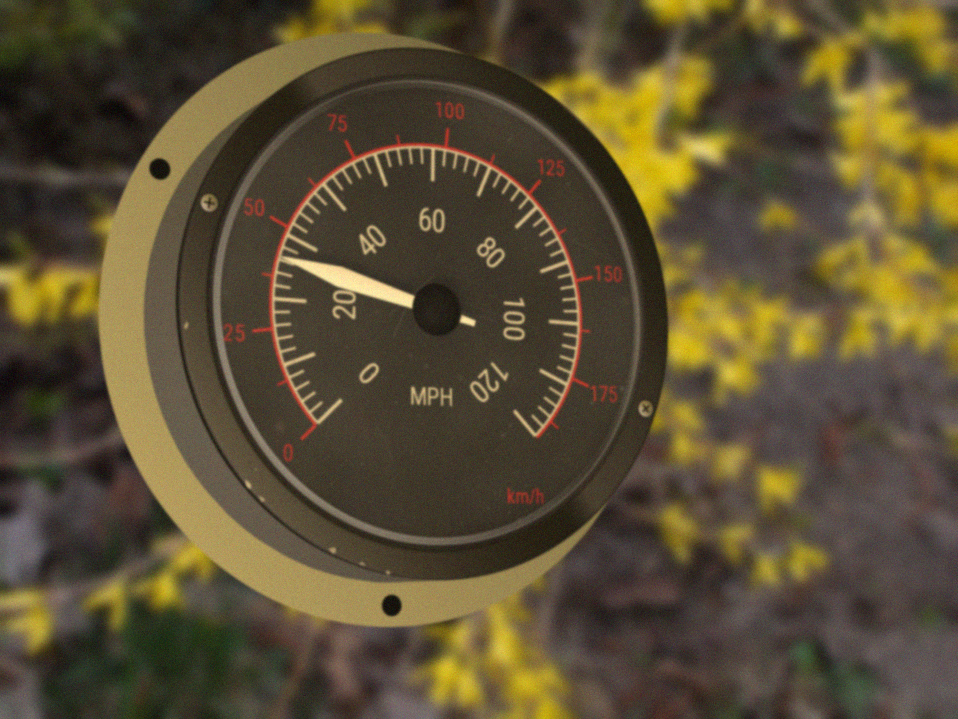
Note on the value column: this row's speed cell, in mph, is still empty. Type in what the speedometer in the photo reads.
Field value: 26 mph
